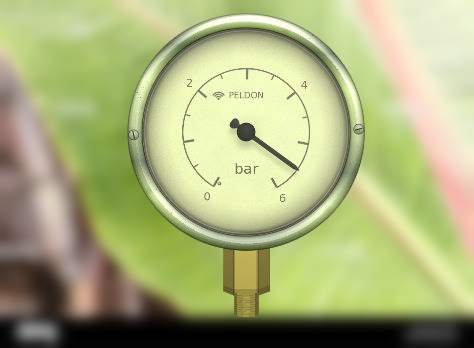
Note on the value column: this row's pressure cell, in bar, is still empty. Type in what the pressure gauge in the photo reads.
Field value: 5.5 bar
